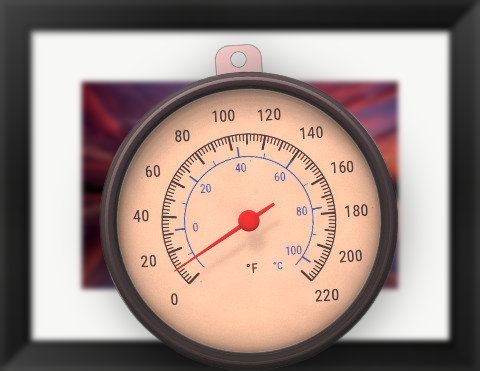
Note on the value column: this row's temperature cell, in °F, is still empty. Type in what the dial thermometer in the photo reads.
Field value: 10 °F
